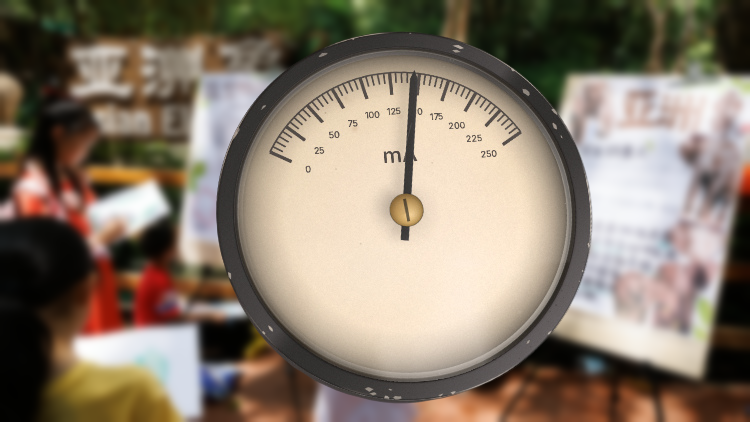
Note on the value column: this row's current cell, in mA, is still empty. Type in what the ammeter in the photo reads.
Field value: 145 mA
